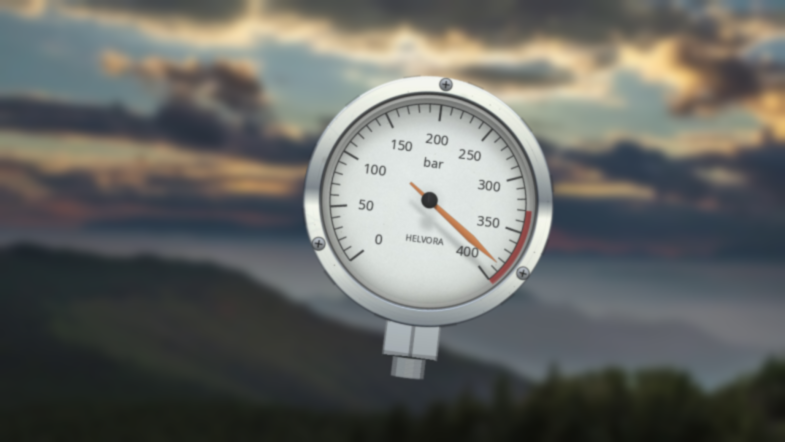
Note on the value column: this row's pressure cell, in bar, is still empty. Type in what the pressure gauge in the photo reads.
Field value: 385 bar
